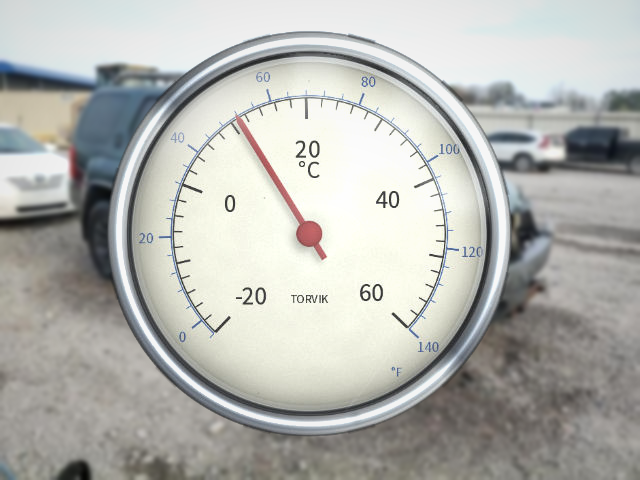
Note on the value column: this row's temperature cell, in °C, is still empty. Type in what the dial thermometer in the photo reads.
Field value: 11 °C
